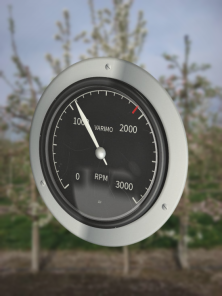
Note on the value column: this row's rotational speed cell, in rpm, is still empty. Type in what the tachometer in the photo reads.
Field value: 1100 rpm
